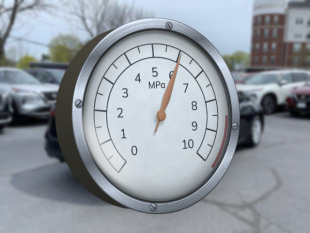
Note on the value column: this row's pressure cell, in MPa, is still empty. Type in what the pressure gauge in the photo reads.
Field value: 6 MPa
